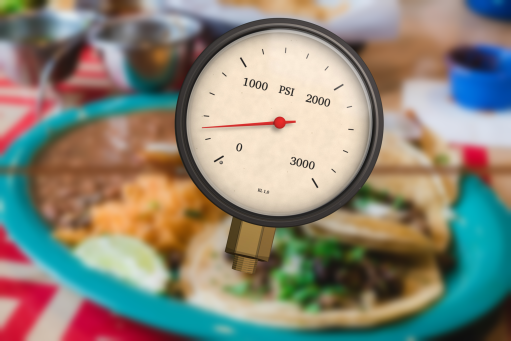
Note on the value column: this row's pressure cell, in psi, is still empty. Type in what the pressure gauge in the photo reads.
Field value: 300 psi
